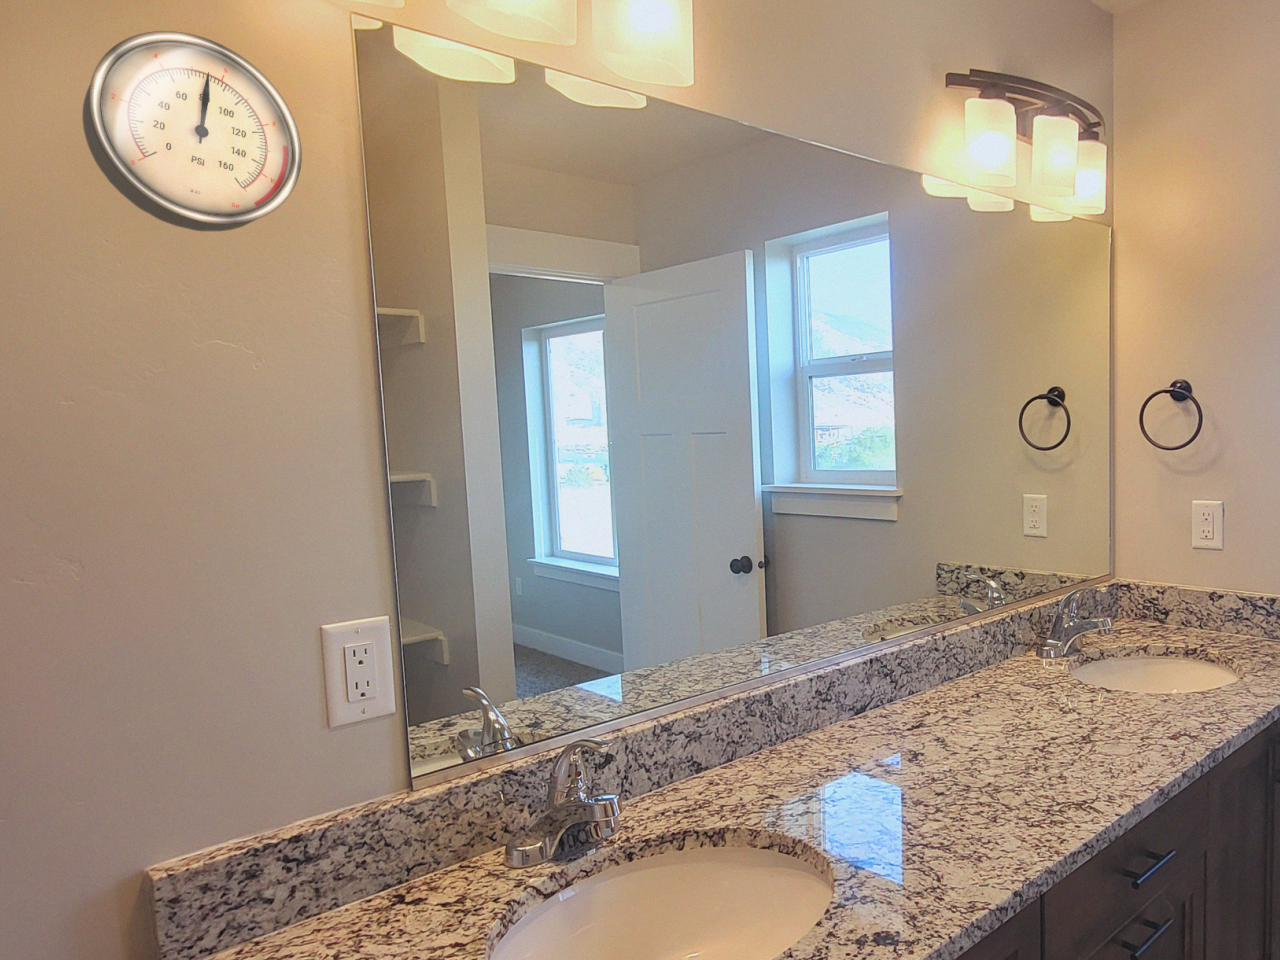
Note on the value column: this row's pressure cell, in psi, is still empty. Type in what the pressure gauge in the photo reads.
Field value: 80 psi
